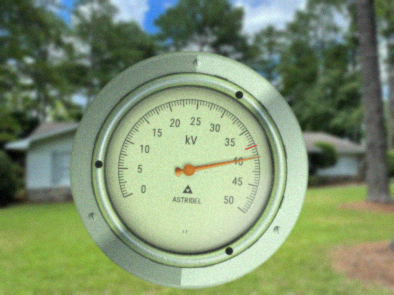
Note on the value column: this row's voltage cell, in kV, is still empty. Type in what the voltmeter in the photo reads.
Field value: 40 kV
